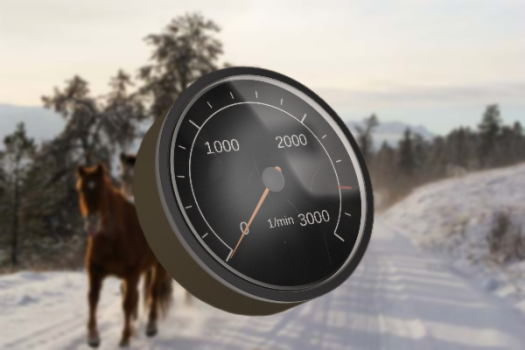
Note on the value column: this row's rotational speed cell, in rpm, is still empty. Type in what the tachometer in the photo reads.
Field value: 0 rpm
